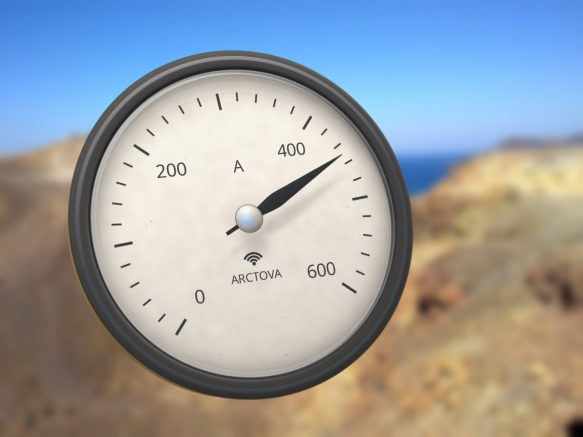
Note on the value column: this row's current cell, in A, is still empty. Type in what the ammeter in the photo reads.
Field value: 450 A
